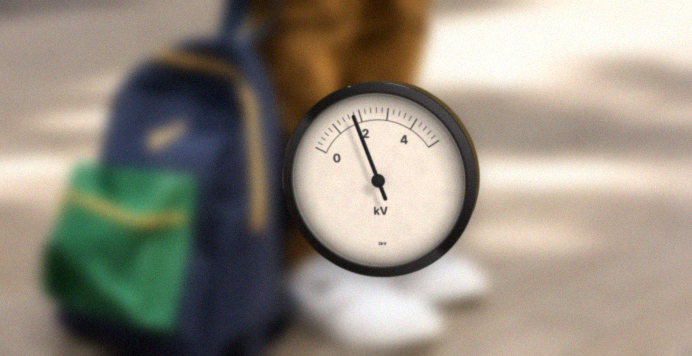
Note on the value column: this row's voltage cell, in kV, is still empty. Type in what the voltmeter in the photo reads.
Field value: 1.8 kV
